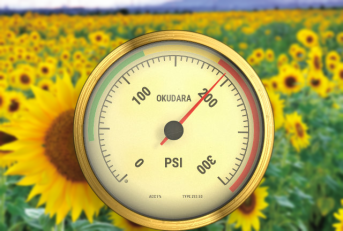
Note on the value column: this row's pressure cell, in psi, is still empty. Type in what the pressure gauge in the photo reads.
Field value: 195 psi
